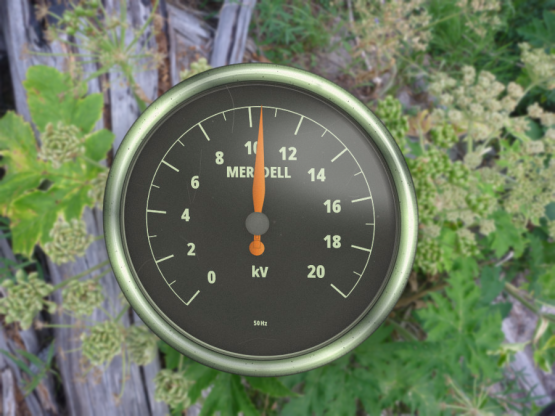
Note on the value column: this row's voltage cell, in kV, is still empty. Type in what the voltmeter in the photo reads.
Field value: 10.5 kV
